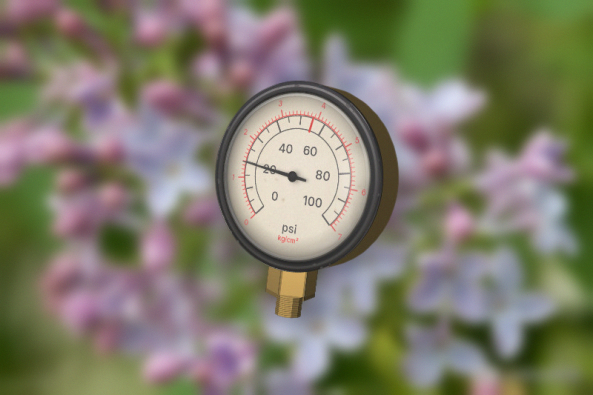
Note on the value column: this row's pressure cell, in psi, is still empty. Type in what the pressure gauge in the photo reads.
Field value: 20 psi
